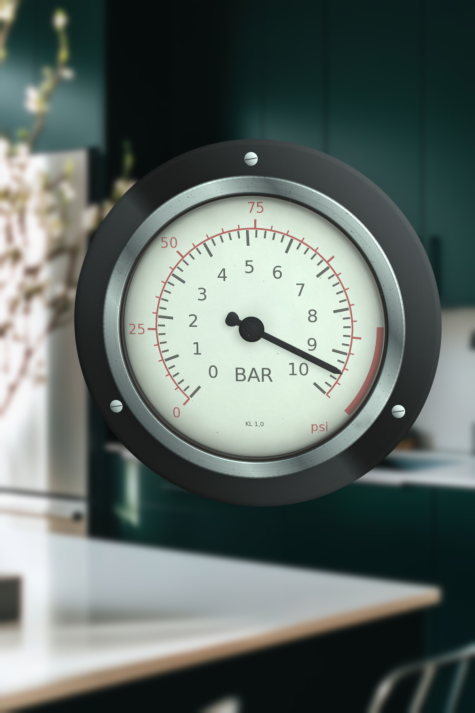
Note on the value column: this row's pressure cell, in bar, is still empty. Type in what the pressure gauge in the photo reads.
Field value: 9.4 bar
